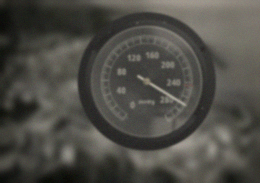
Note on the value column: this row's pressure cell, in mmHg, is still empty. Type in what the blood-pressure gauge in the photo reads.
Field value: 270 mmHg
